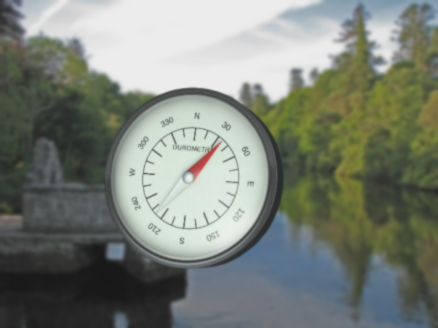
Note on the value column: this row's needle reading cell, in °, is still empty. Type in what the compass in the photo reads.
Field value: 37.5 °
